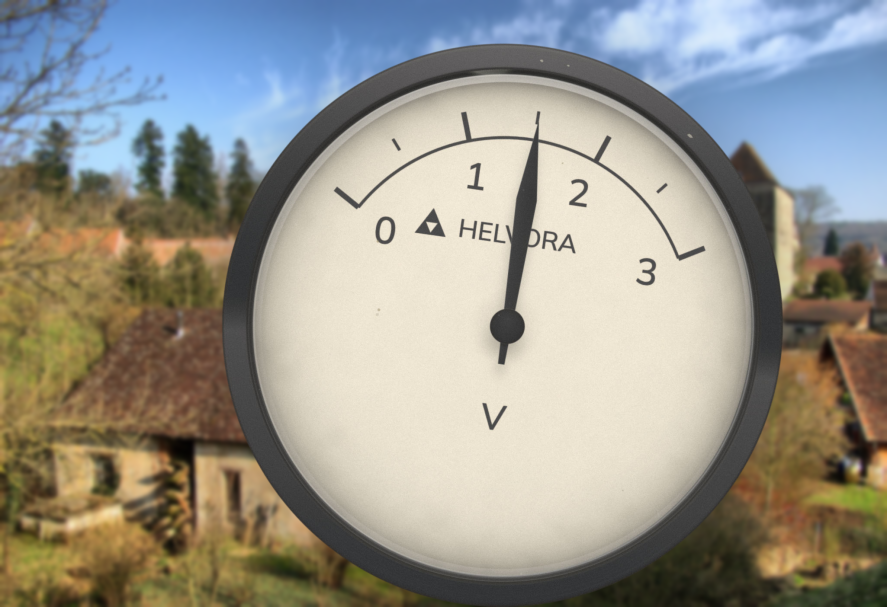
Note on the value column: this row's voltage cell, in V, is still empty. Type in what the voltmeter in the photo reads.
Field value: 1.5 V
